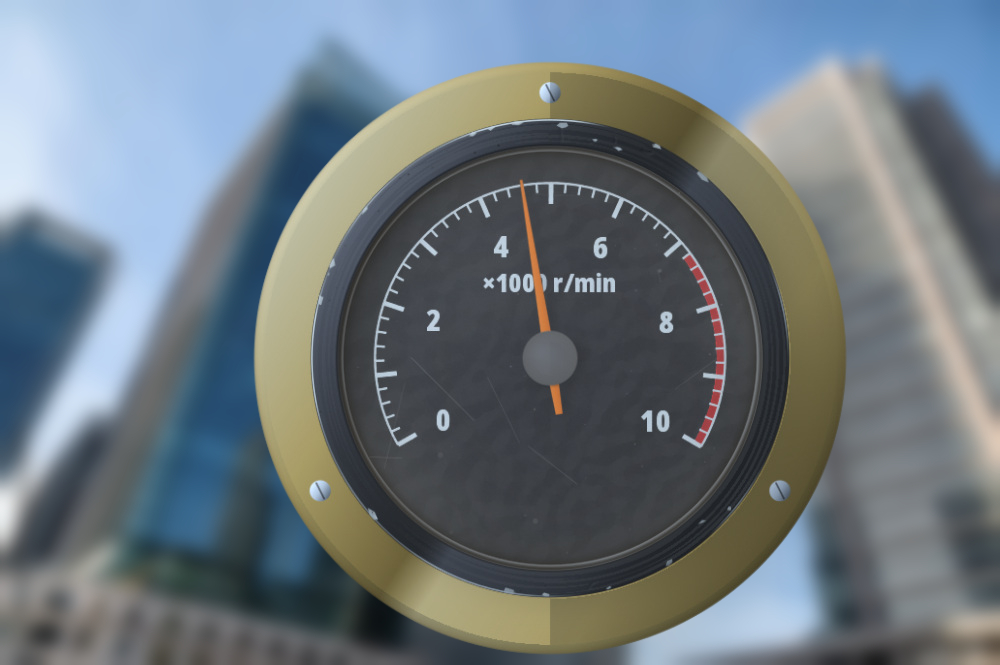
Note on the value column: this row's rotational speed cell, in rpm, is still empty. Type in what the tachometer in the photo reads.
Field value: 4600 rpm
